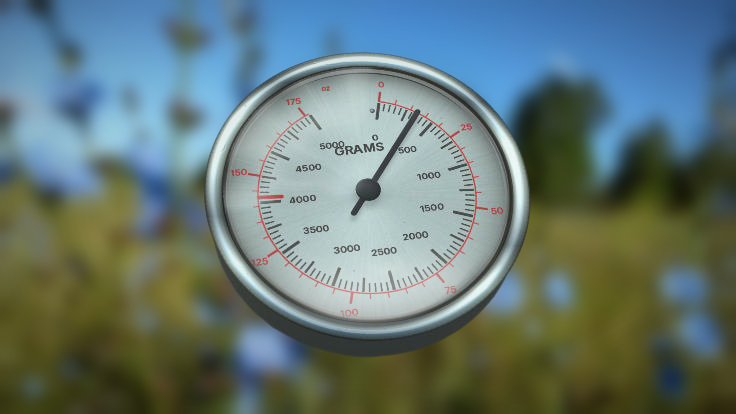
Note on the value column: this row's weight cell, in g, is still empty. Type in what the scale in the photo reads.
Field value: 350 g
